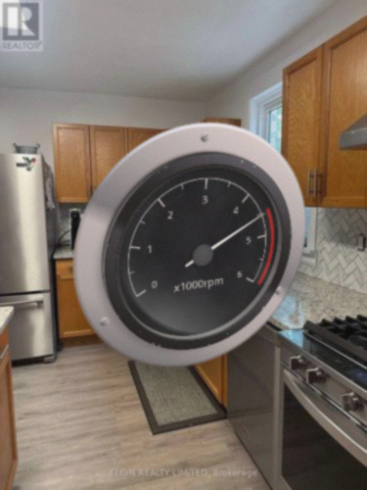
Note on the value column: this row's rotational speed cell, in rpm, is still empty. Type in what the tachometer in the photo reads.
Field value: 4500 rpm
